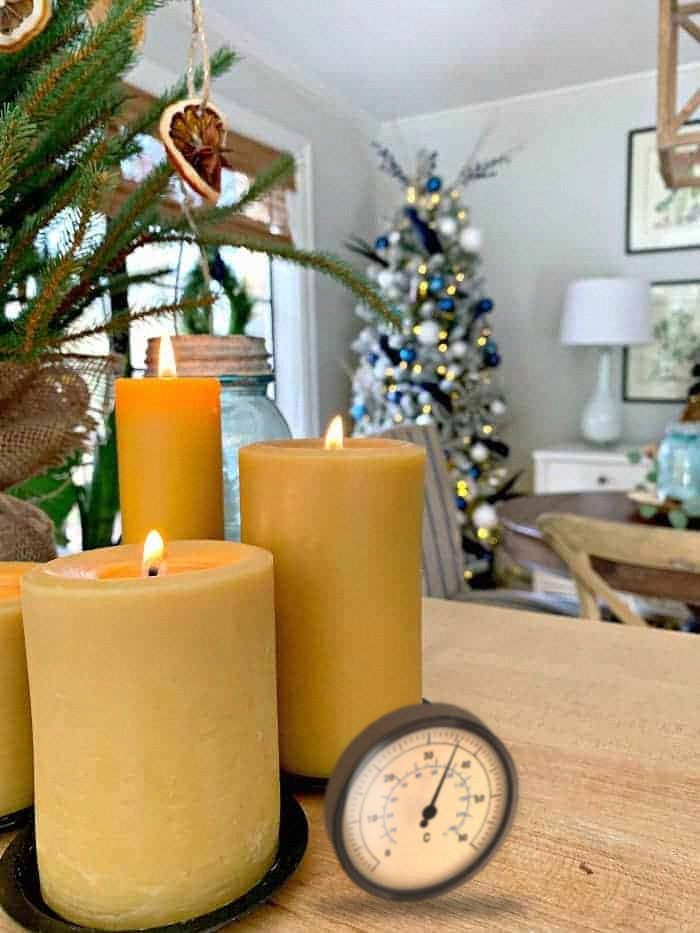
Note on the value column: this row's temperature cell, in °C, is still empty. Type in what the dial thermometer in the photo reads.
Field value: 35 °C
